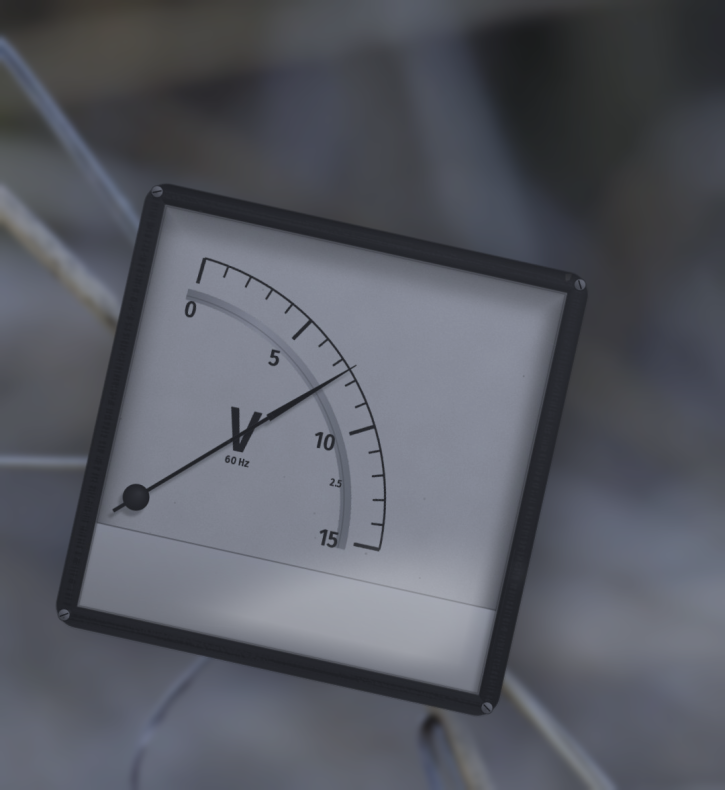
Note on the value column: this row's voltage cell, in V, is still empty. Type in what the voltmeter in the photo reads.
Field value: 7.5 V
